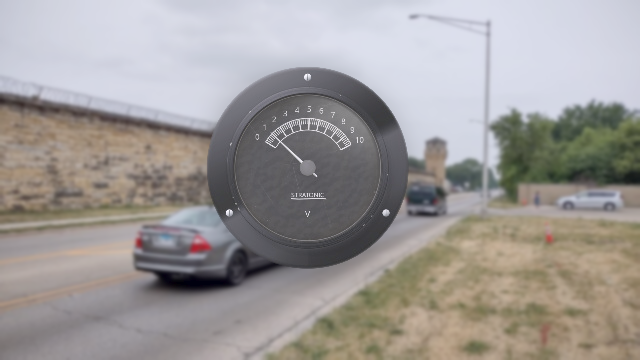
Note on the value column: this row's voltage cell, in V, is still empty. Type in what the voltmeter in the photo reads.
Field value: 1 V
